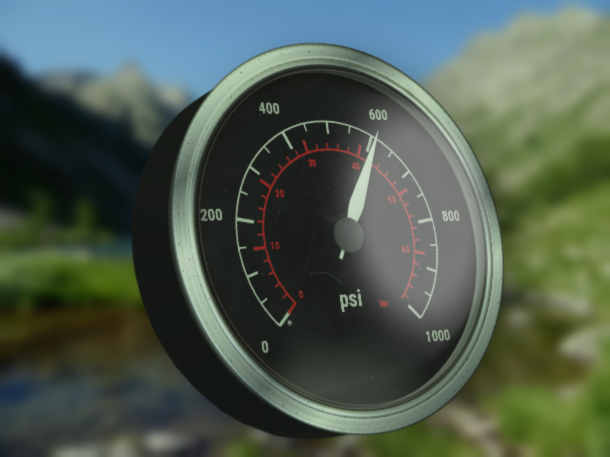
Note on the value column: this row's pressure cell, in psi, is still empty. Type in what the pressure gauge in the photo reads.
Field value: 600 psi
